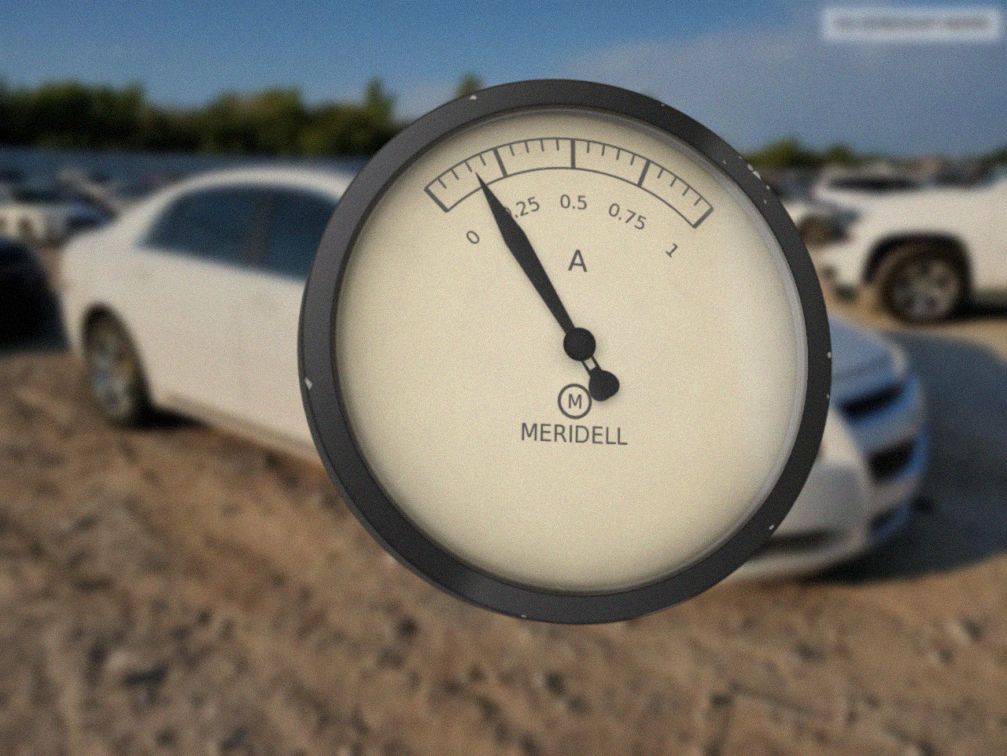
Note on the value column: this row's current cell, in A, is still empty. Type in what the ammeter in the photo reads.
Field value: 0.15 A
